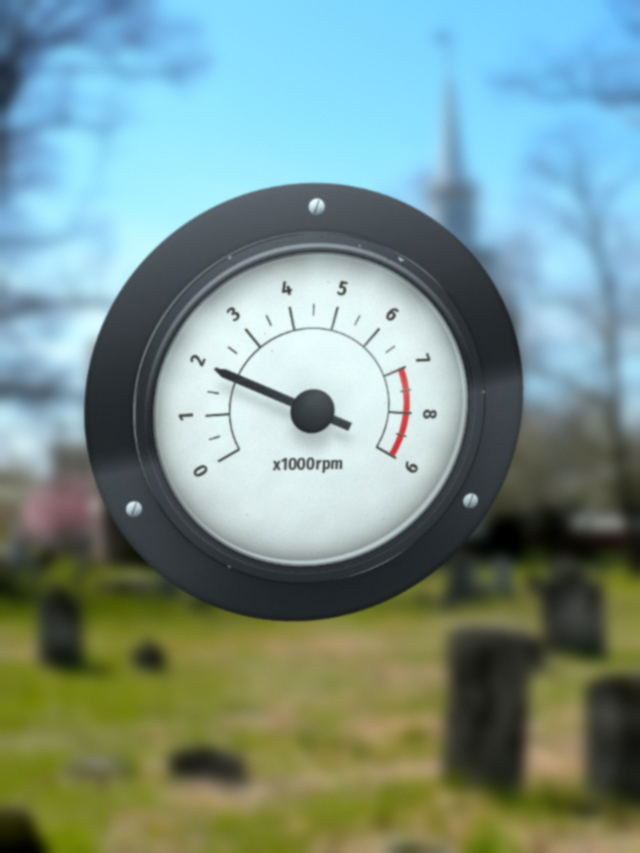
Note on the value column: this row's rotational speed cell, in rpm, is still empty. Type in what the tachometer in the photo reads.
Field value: 2000 rpm
